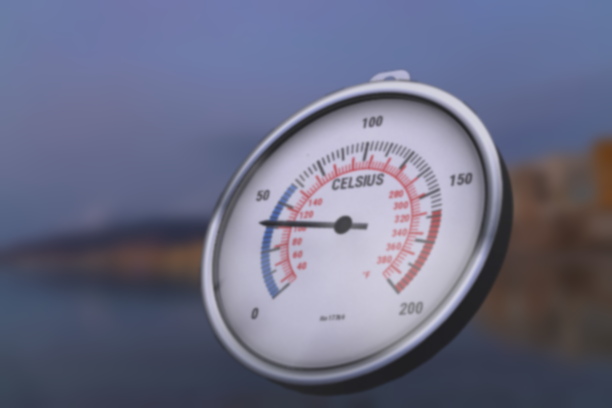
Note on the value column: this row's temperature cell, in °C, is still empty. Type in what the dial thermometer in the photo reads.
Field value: 37.5 °C
